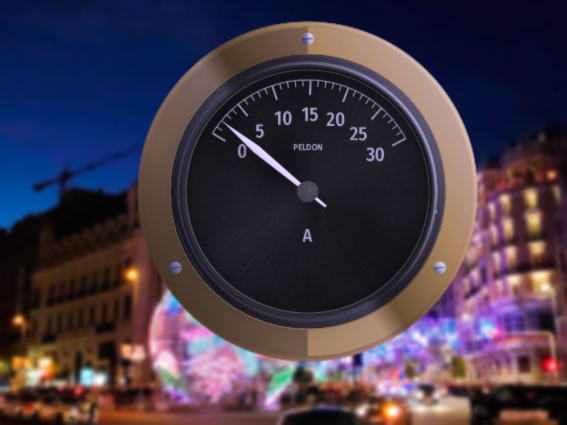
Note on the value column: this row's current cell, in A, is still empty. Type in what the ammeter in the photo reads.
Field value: 2 A
